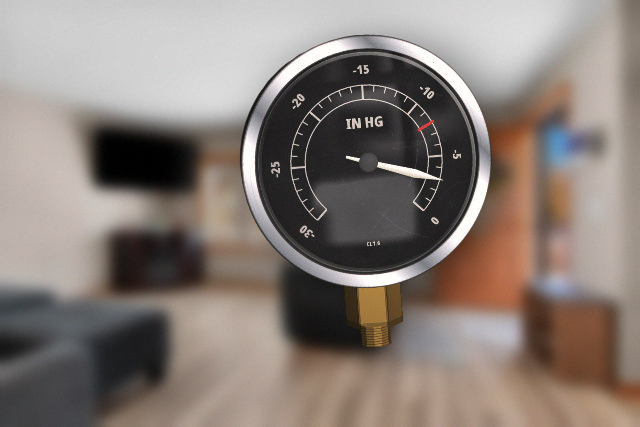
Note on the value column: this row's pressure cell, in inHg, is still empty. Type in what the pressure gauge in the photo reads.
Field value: -3 inHg
